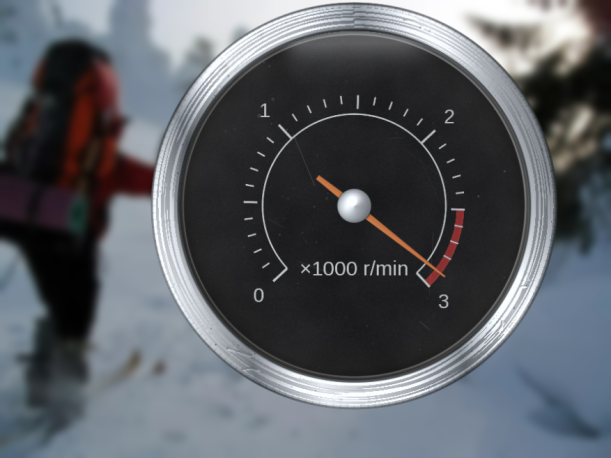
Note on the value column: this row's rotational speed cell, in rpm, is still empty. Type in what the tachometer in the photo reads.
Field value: 2900 rpm
